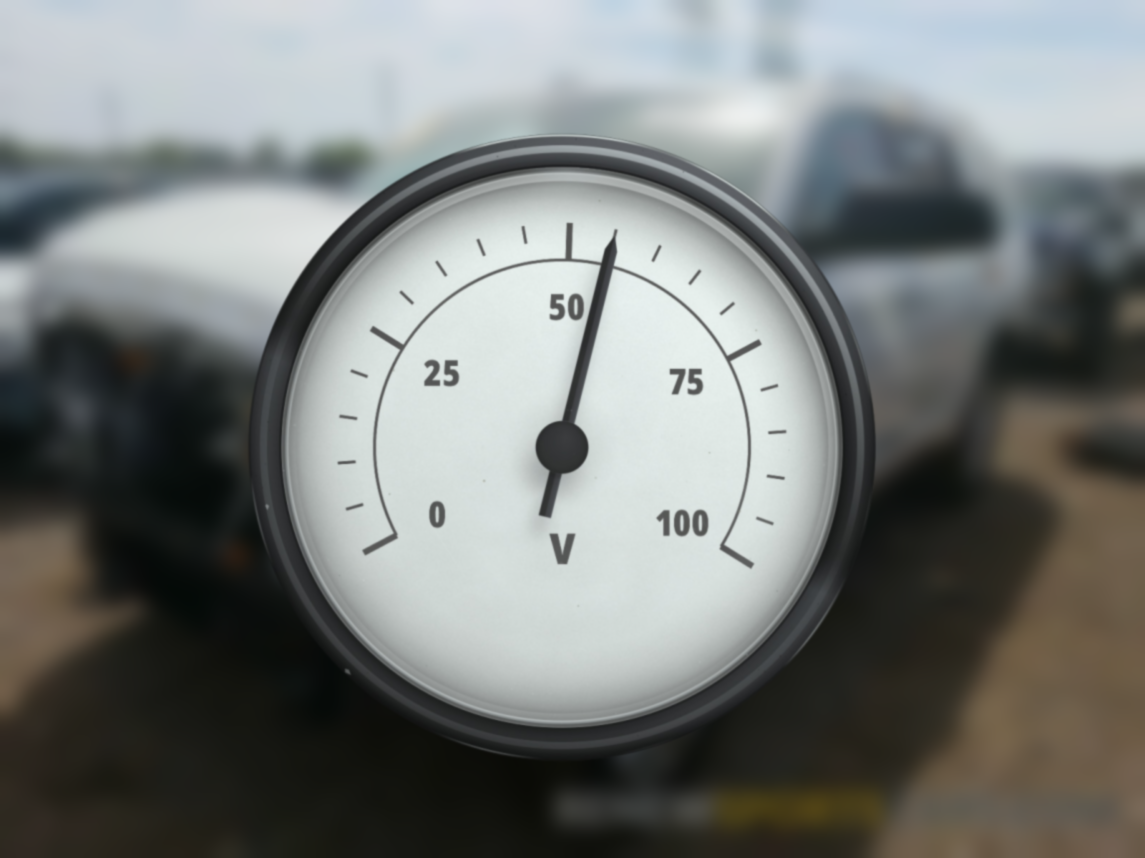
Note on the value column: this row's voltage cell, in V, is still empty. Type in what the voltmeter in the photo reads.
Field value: 55 V
